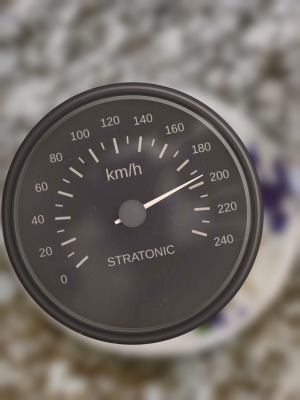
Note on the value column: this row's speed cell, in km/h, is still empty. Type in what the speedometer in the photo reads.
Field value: 195 km/h
